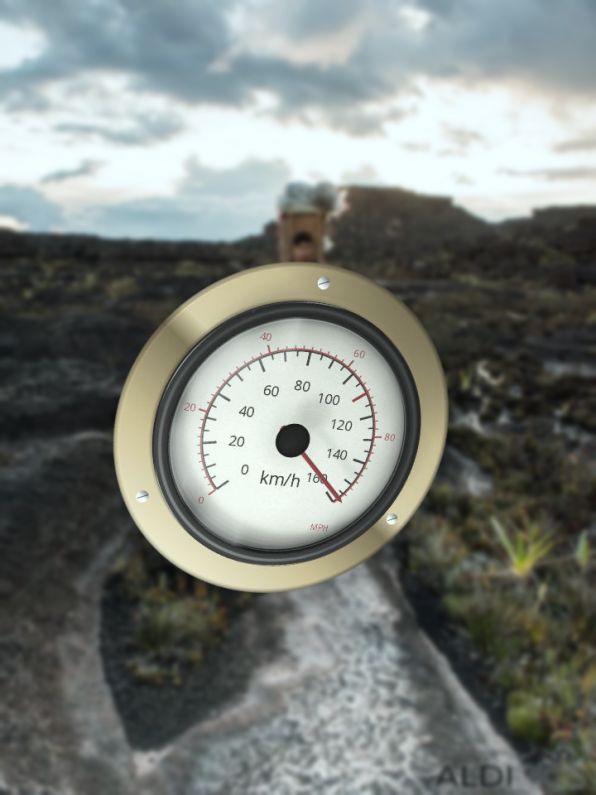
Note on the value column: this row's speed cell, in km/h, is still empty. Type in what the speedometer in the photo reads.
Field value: 157.5 km/h
